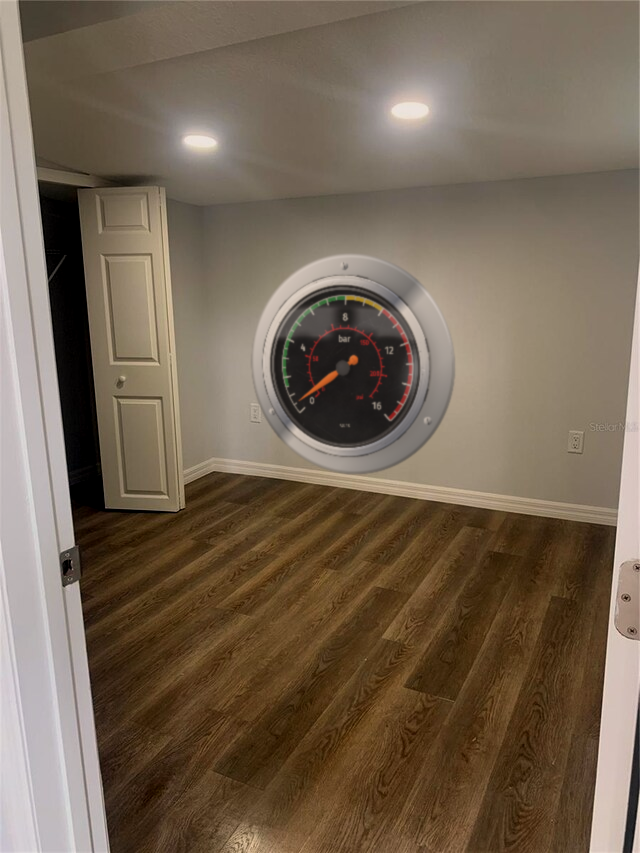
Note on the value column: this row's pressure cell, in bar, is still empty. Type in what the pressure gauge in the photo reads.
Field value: 0.5 bar
